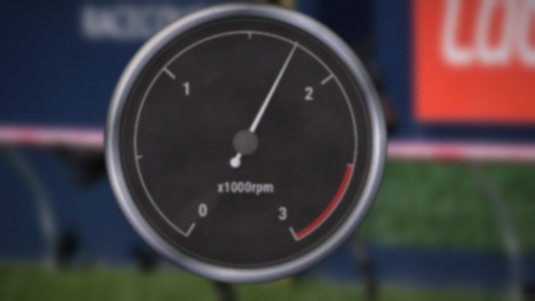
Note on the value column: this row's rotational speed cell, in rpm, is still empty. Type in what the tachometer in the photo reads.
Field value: 1750 rpm
